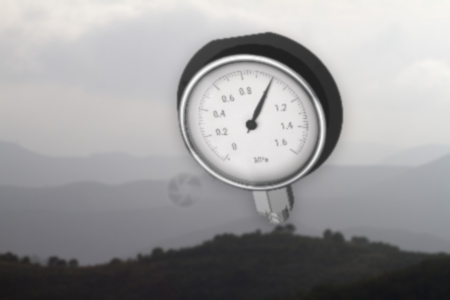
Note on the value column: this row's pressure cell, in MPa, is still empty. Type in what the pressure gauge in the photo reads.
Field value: 1 MPa
